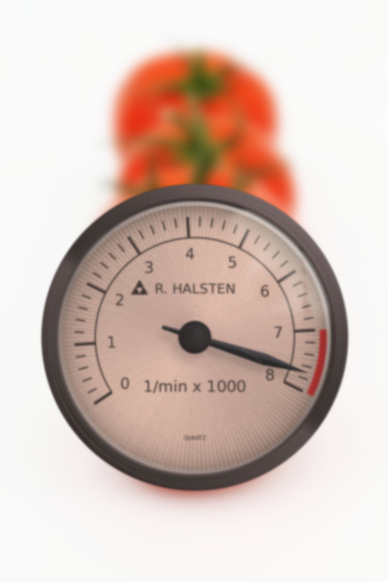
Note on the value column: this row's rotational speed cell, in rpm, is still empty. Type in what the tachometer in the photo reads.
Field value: 7700 rpm
